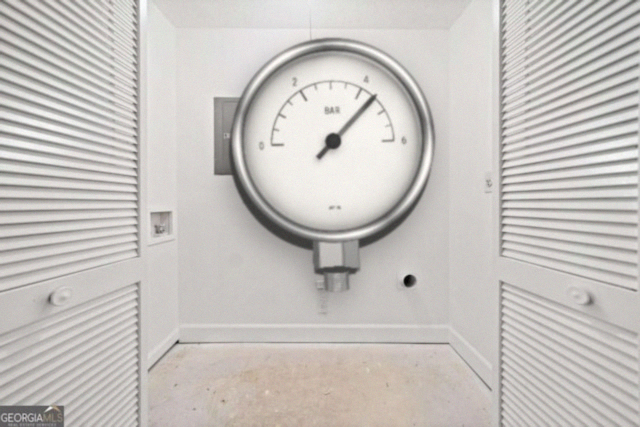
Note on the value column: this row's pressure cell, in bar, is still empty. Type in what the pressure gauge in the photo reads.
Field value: 4.5 bar
